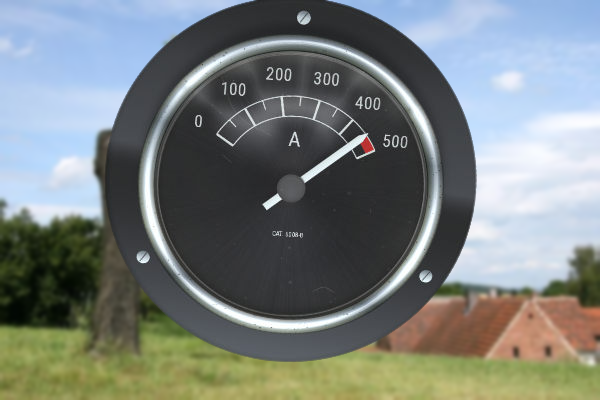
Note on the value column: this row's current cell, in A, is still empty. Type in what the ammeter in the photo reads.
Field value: 450 A
